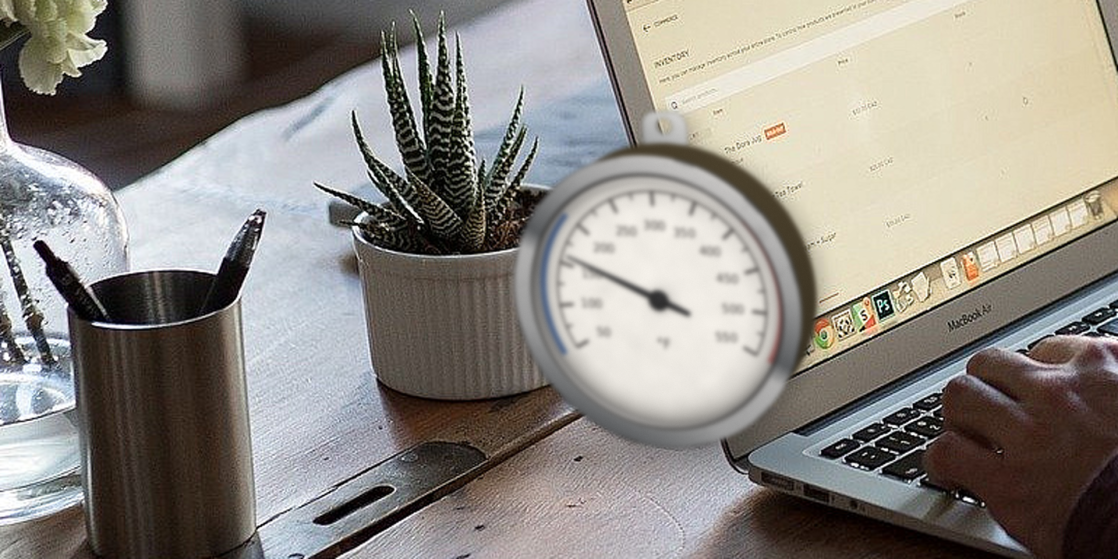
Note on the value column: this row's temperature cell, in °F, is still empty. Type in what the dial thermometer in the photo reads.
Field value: 162.5 °F
